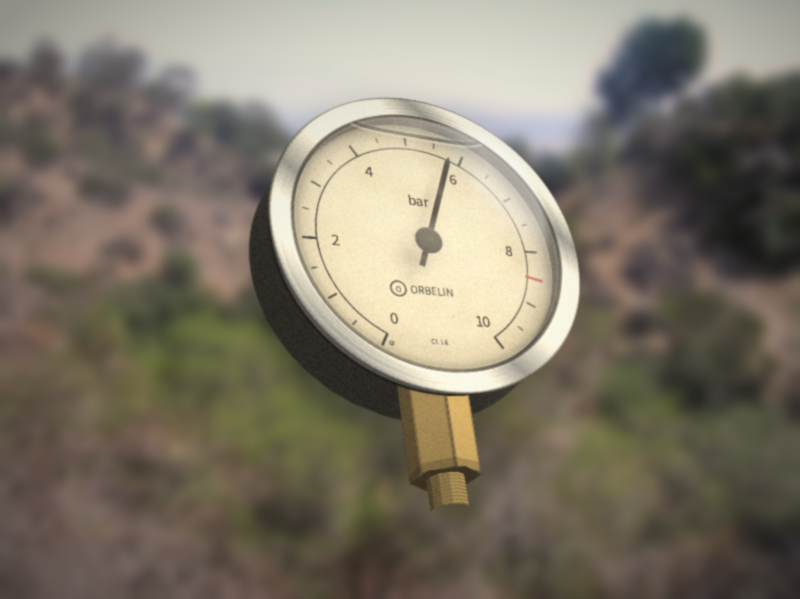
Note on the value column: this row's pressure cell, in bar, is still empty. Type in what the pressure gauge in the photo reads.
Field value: 5.75 bar
